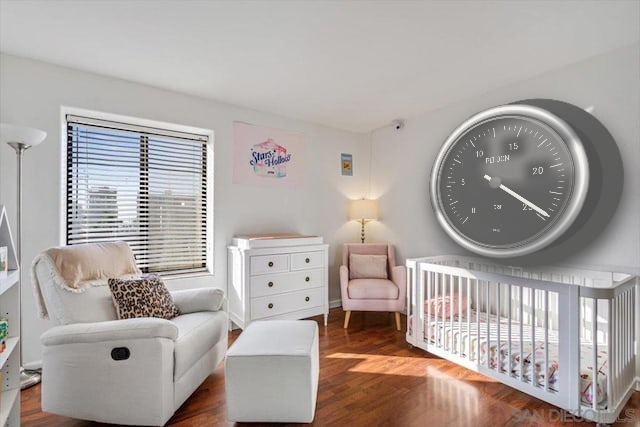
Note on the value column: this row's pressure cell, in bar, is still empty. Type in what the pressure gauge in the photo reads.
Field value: 24.5 bar
